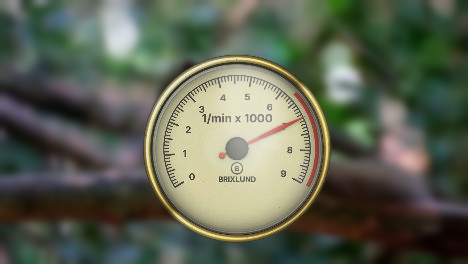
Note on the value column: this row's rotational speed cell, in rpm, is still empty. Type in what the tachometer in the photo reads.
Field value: 7000 rpm
